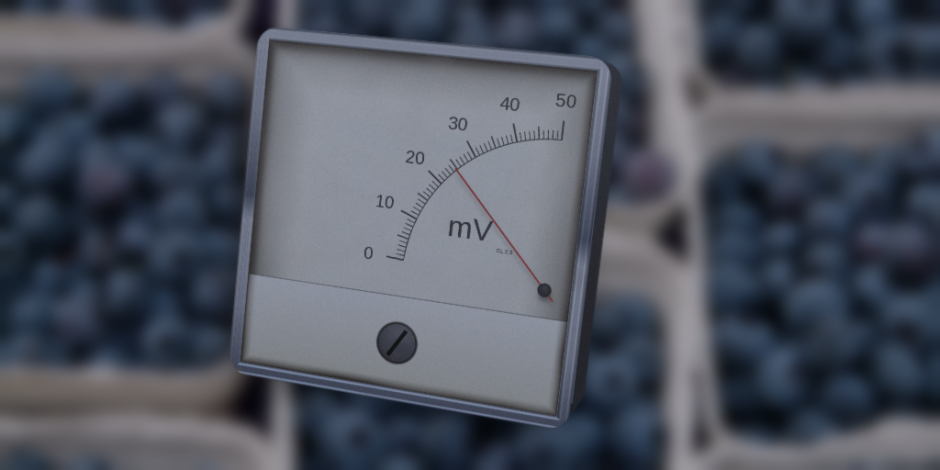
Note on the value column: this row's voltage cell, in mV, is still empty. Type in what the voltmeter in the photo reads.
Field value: 25 mV
